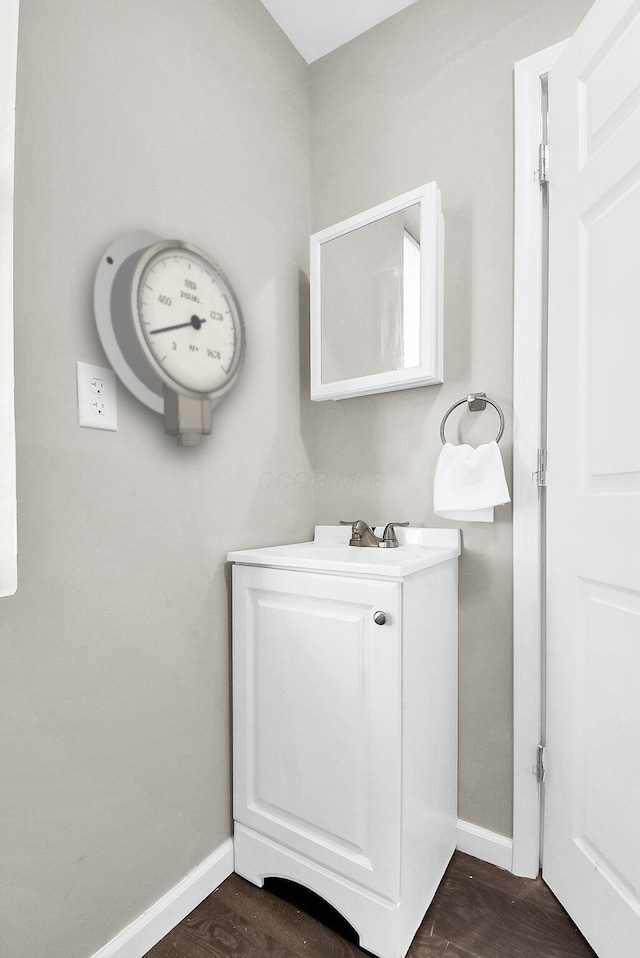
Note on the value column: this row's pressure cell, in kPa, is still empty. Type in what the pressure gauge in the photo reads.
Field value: 150 kPa
